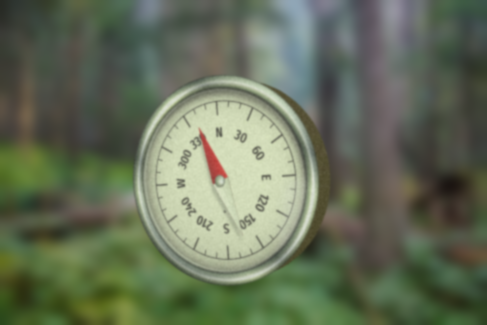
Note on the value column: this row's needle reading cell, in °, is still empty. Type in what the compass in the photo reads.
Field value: 340 °
